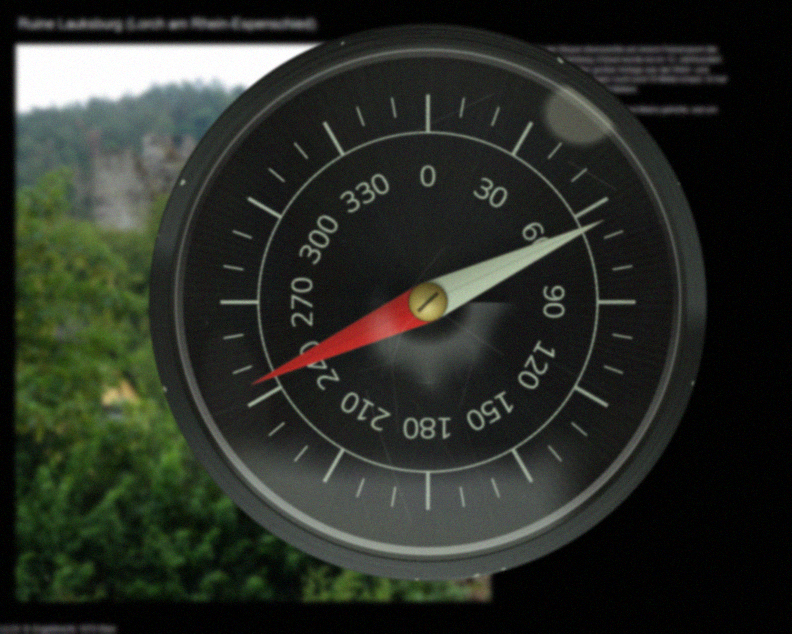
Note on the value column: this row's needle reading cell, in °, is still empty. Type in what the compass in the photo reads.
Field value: 245 °
